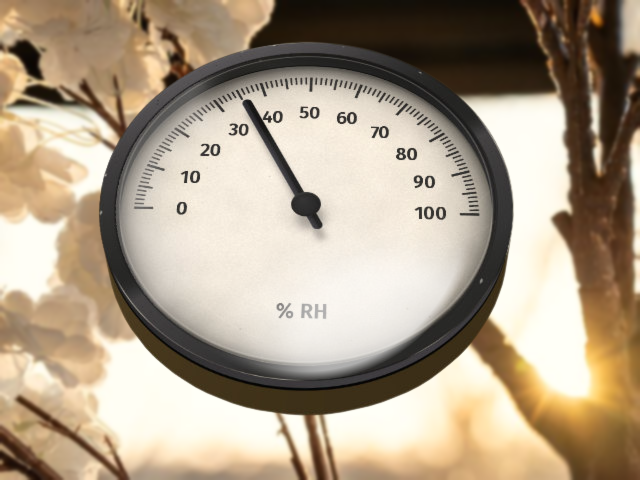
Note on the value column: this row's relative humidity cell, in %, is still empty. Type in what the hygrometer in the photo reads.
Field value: 35 %
